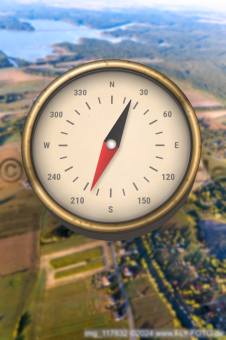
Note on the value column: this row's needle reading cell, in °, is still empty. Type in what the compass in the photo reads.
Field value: 202.5 °
